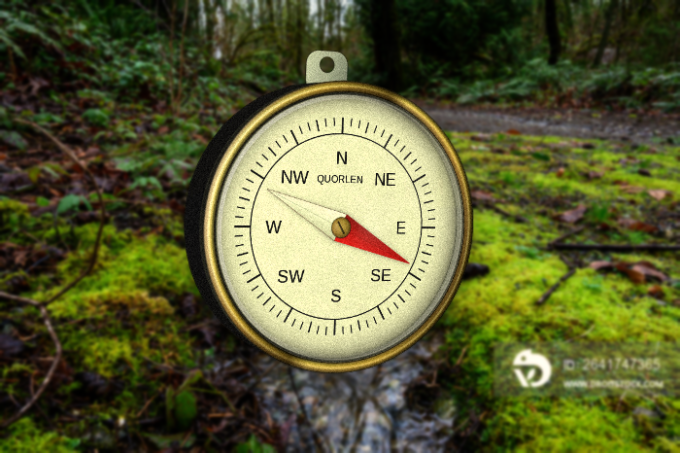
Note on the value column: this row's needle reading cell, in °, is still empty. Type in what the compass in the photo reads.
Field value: 115 °
